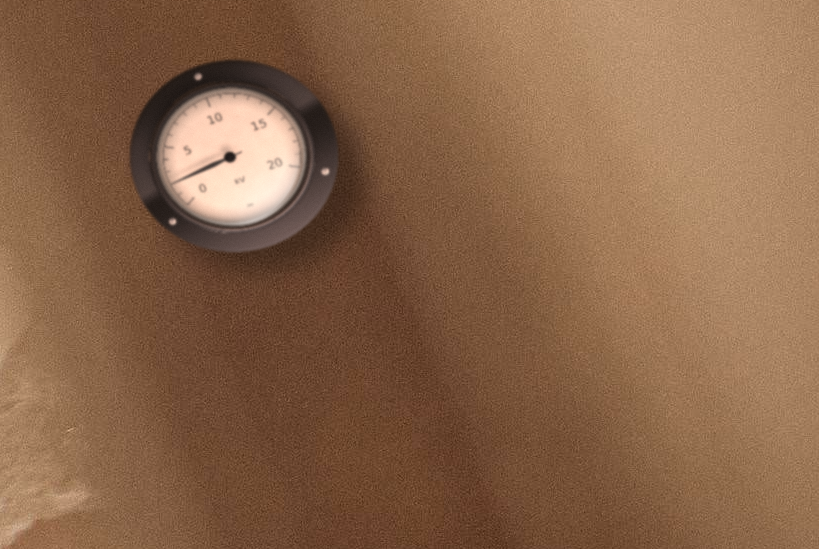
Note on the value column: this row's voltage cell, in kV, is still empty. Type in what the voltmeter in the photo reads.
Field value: 2 kV
